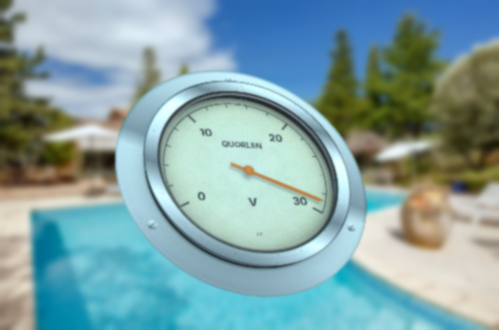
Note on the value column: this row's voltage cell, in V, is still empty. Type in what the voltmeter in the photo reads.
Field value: 29 V
